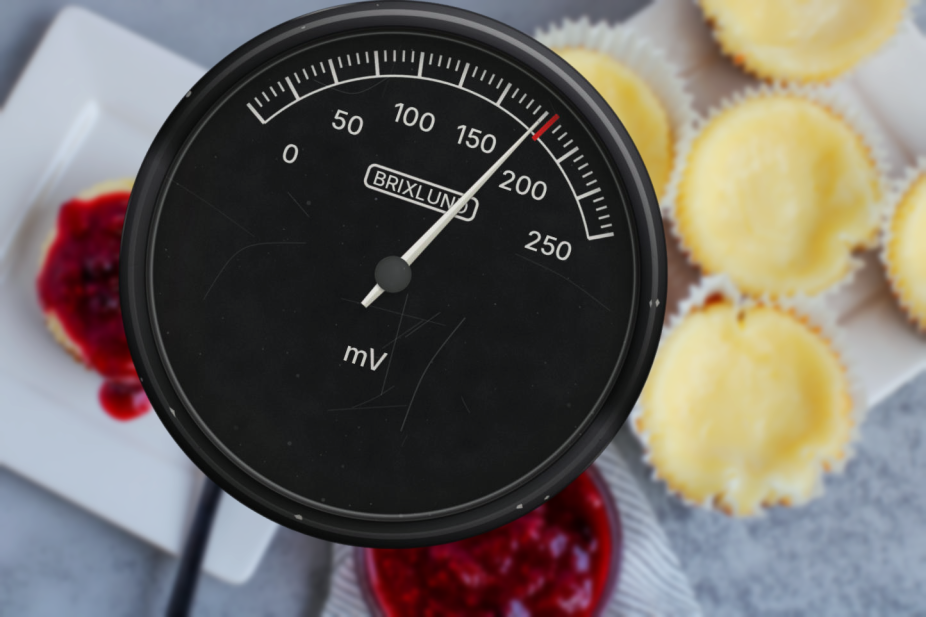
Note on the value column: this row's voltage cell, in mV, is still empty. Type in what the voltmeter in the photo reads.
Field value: 175 mV
